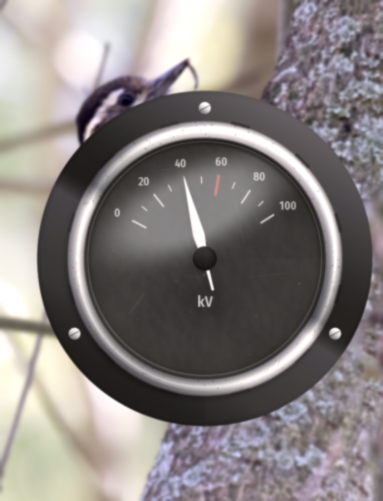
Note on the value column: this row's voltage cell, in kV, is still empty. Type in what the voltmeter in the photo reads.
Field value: 40 kV
